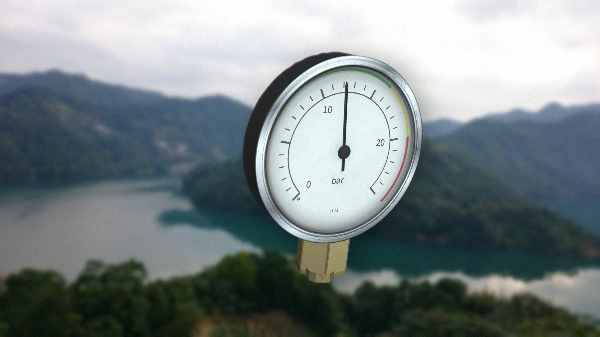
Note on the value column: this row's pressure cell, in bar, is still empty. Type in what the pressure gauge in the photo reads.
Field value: 12 bar
